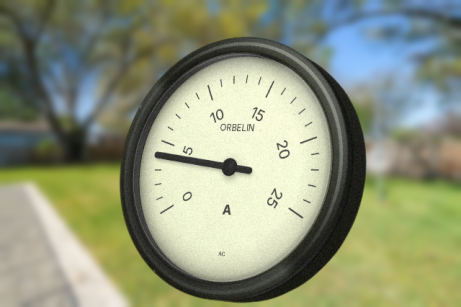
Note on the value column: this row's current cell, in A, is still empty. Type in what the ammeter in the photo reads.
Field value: 4 A
